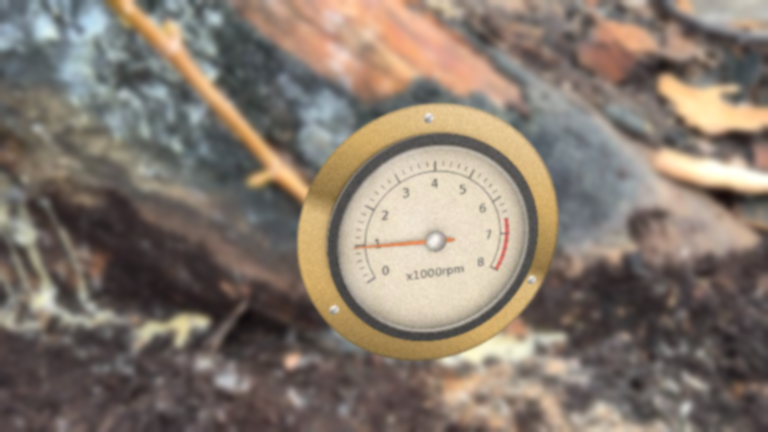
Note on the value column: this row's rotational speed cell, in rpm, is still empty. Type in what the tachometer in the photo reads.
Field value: 1000 rpm
